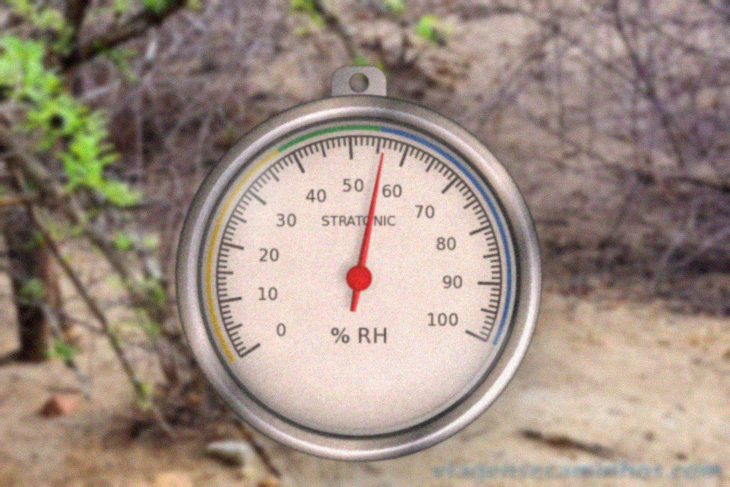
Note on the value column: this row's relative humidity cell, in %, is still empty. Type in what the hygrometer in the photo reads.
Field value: 56 %
